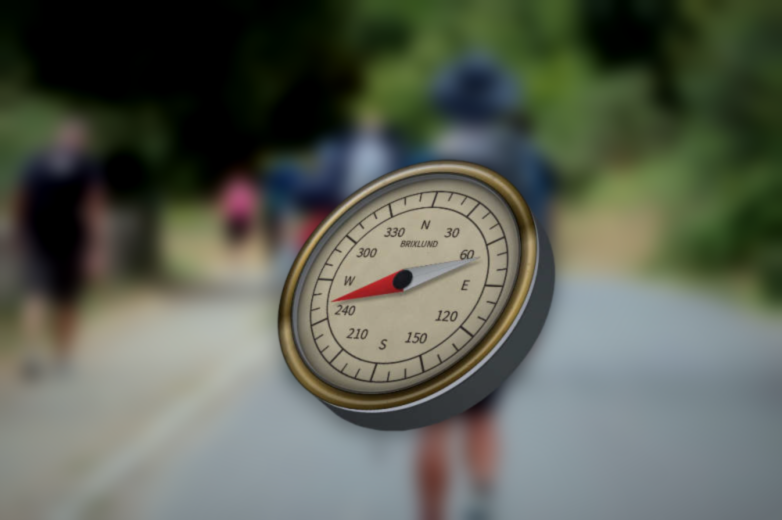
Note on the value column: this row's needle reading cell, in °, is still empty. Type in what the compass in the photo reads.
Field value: 250 °
